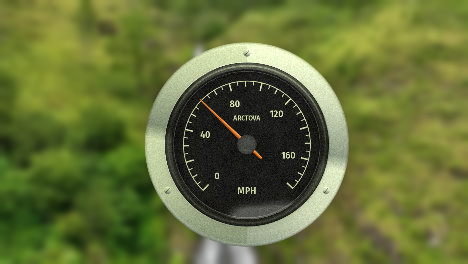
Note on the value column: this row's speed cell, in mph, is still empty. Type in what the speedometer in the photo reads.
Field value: 60 mph
